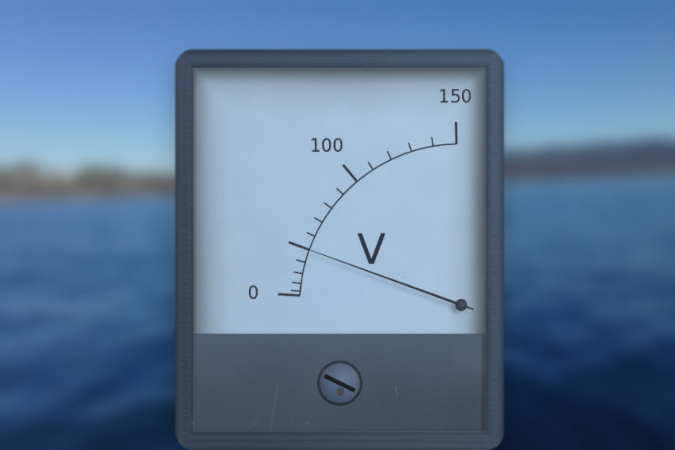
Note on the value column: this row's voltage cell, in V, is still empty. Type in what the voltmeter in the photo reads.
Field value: 50 V
